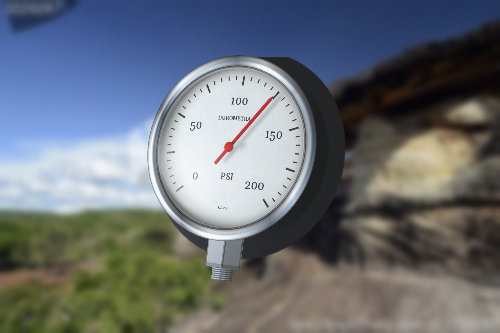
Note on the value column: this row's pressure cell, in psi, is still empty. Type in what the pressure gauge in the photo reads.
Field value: 125 psi
